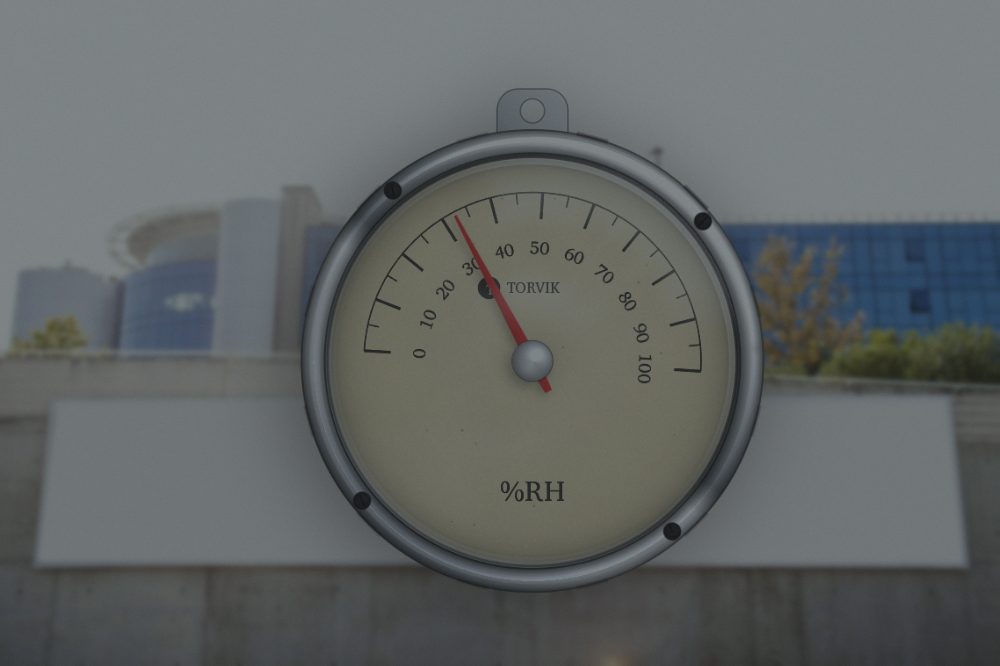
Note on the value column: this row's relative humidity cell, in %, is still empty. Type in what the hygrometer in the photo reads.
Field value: 32.5 %
